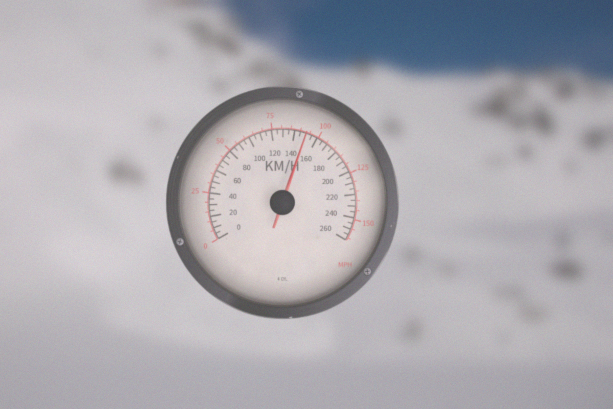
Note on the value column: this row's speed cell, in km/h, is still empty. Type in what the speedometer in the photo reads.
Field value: 150 km/h
